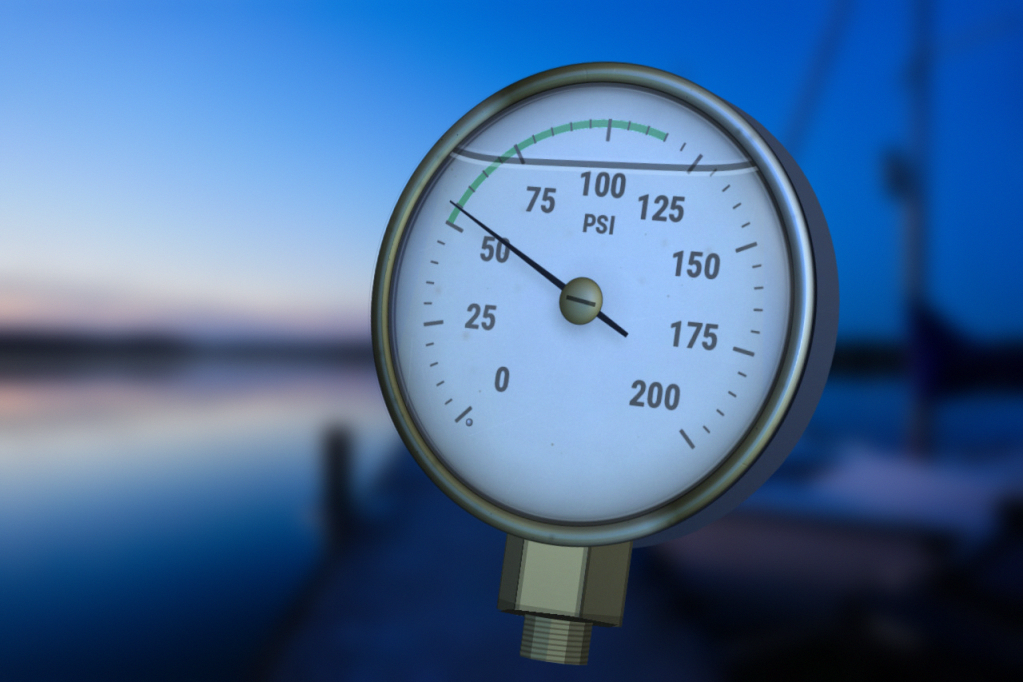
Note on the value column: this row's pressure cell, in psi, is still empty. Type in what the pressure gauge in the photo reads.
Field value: 55 psi
